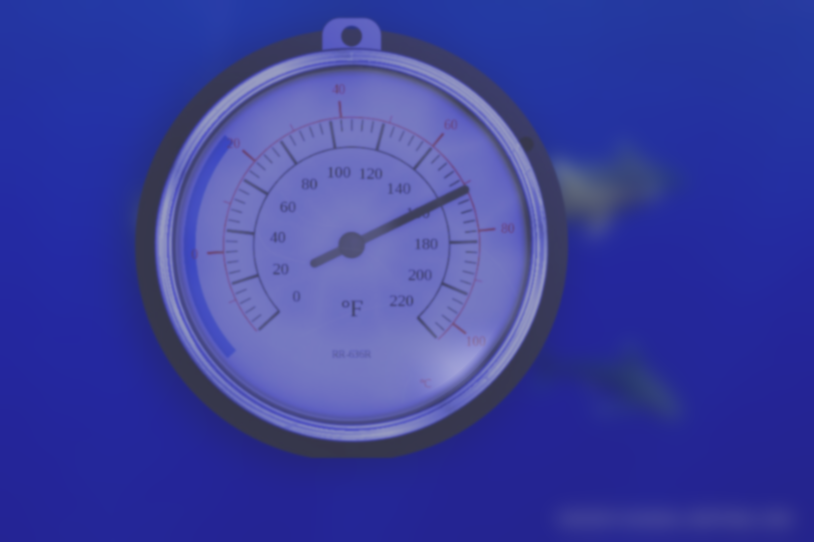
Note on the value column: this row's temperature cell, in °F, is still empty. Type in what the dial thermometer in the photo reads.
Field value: 160 °F
